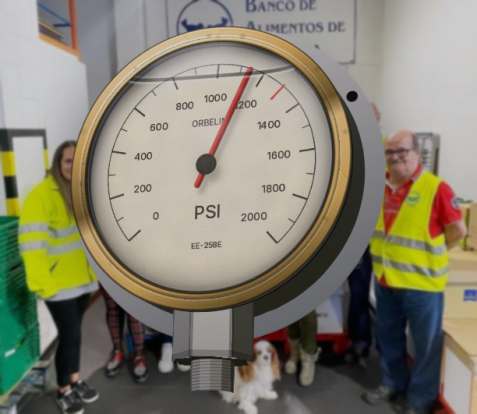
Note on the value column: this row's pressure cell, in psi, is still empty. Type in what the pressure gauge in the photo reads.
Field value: 1150 psi
